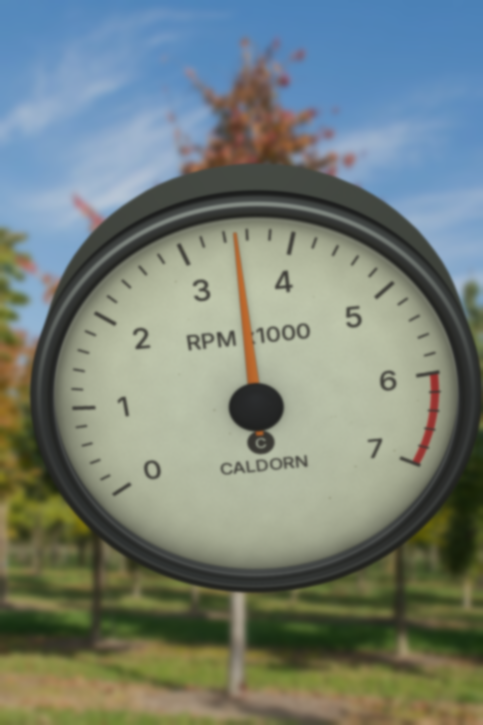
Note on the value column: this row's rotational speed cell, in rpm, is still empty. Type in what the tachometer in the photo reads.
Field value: 3500 rpm
